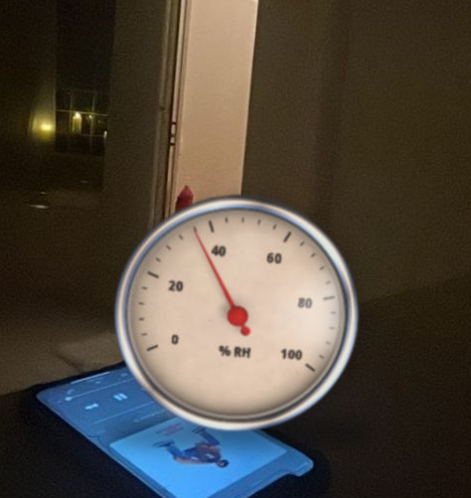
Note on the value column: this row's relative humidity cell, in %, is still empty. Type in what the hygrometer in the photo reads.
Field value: 36 %
